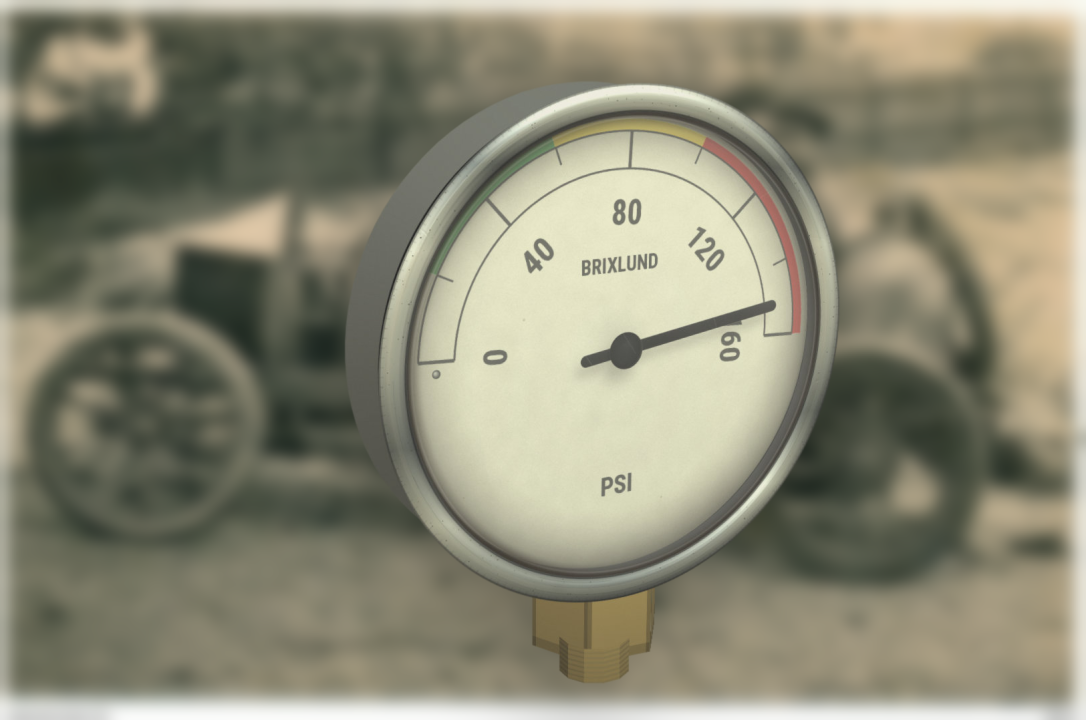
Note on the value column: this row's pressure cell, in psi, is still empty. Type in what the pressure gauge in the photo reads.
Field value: 150 psi
